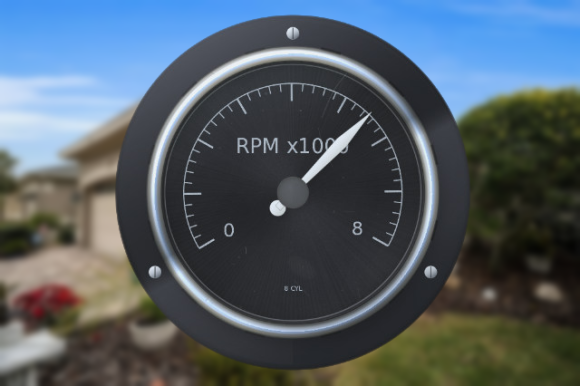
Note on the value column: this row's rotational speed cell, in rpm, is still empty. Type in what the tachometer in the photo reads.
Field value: 5500 rpm
